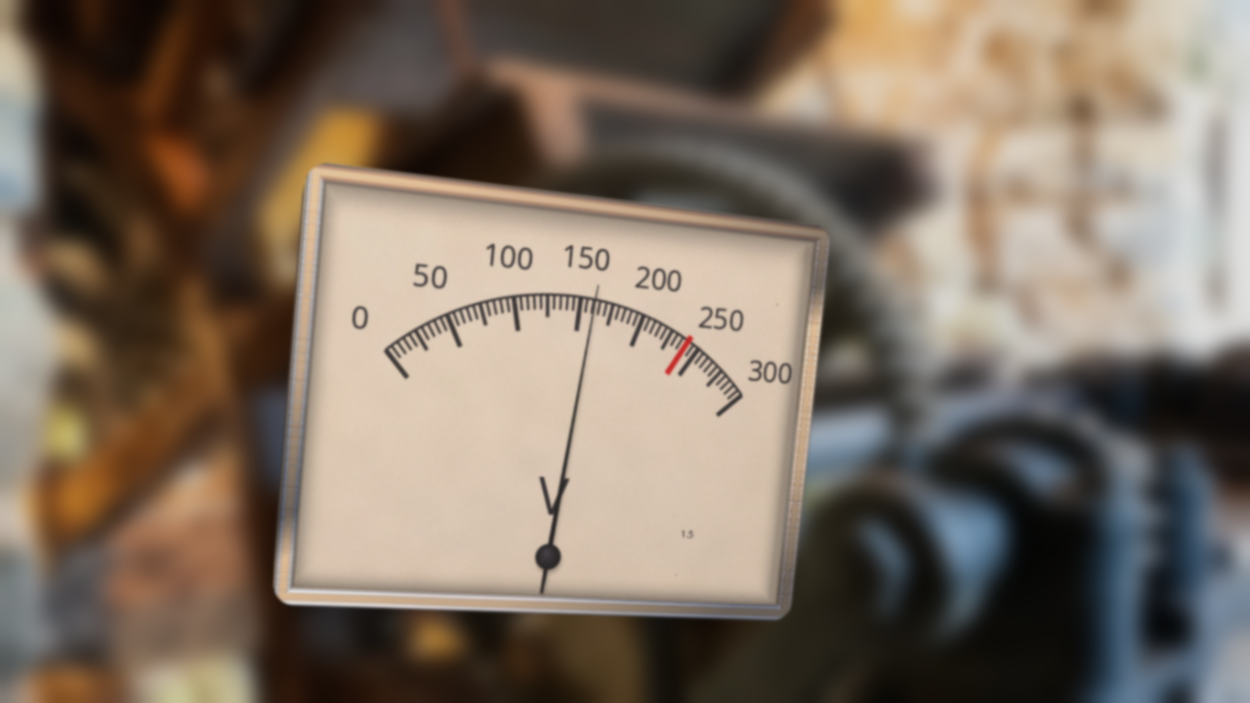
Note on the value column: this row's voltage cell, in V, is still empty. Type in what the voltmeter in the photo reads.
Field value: 160 V
